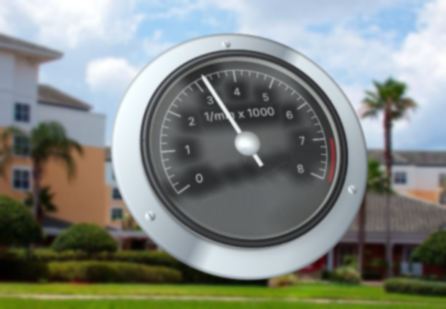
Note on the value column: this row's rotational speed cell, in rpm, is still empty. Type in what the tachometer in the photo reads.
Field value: 3200 rpm
